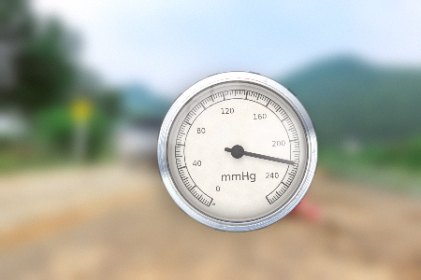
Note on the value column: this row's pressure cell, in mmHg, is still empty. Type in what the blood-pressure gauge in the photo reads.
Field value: 220 mmHg
